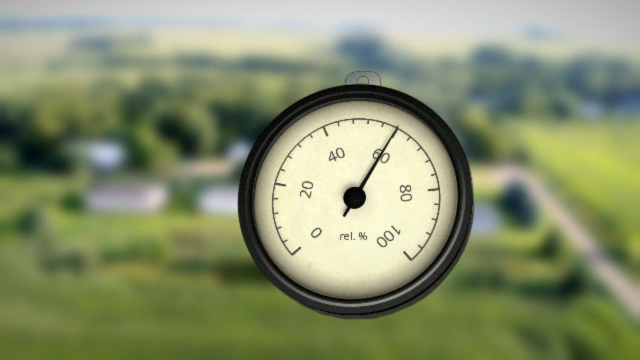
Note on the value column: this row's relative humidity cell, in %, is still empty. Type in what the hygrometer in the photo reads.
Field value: 60 %
